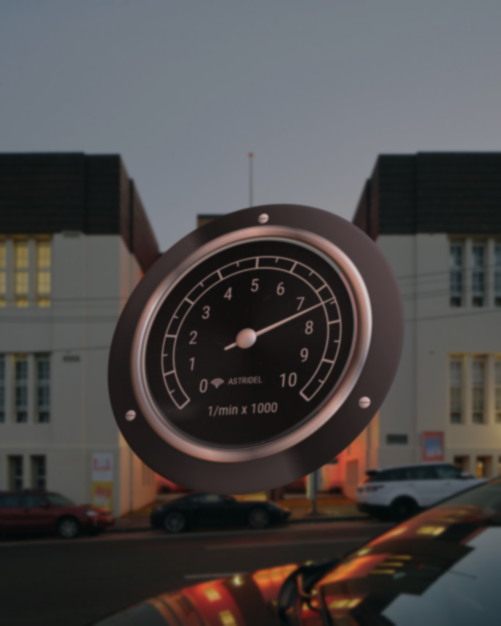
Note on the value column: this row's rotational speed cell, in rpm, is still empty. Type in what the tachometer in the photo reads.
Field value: 7500 rpm
